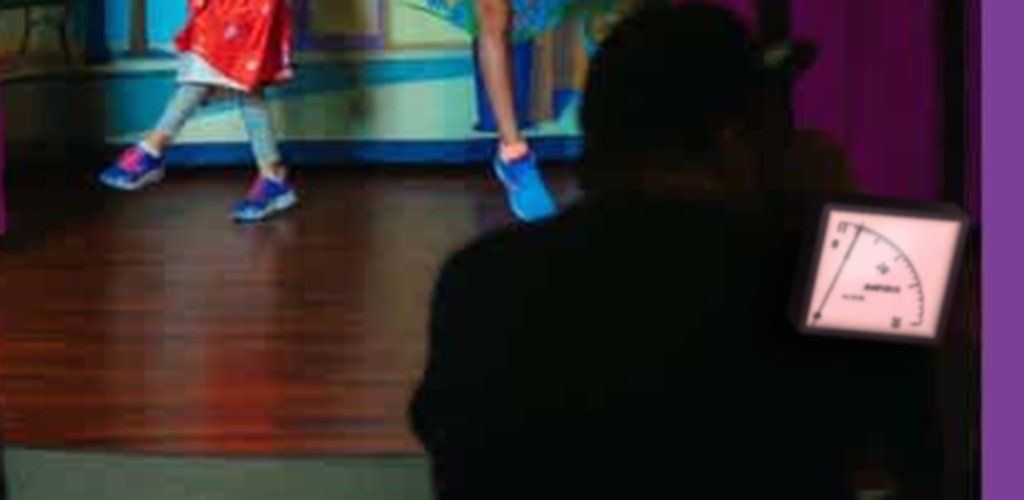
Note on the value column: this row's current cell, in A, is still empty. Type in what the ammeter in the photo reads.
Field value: 10 A
